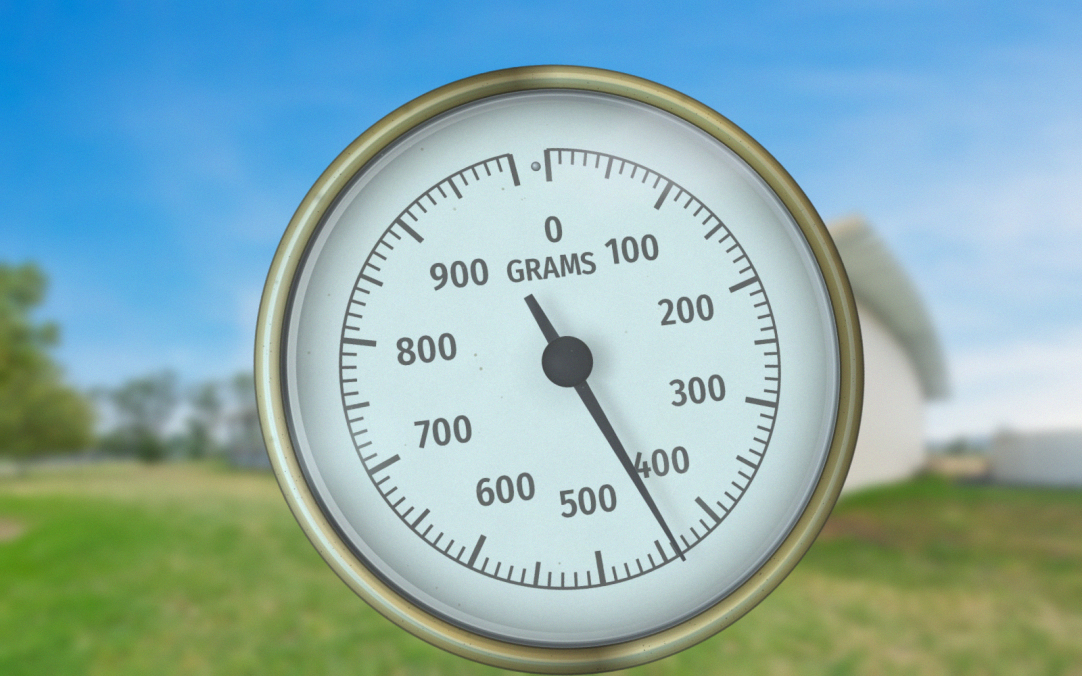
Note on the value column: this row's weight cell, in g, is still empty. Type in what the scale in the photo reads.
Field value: 440 g
